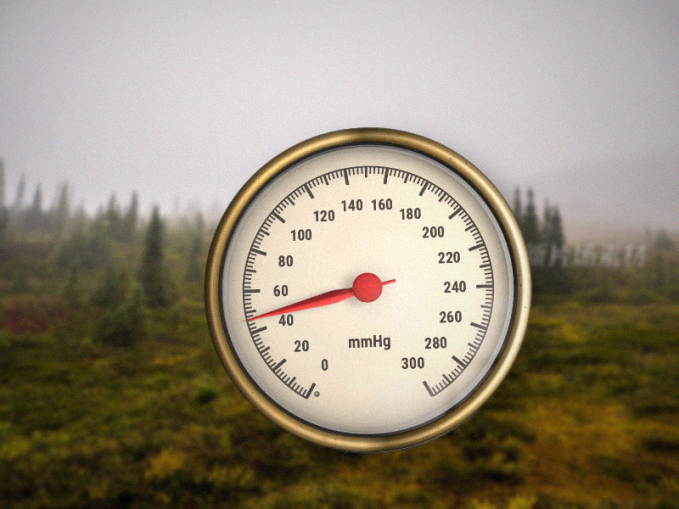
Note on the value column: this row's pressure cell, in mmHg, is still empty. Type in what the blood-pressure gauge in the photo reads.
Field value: 46 mmHg
